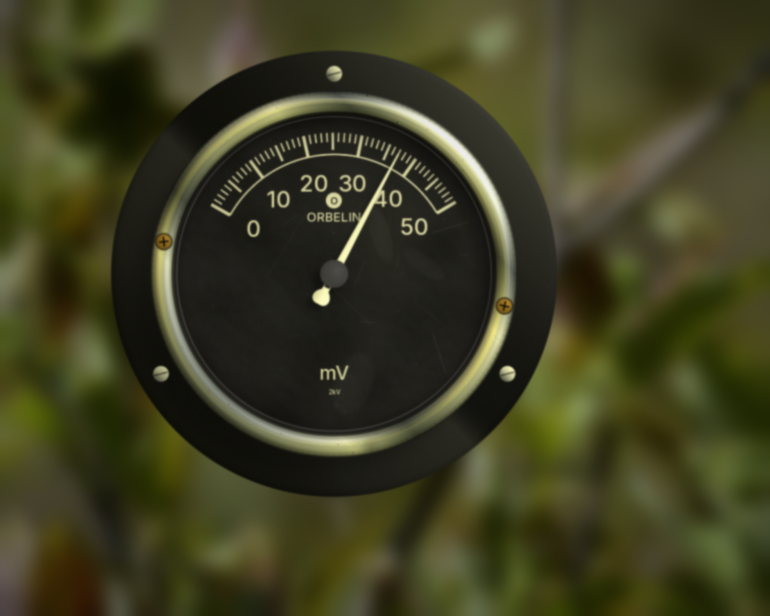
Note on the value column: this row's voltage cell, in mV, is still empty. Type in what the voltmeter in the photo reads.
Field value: 37 mV
